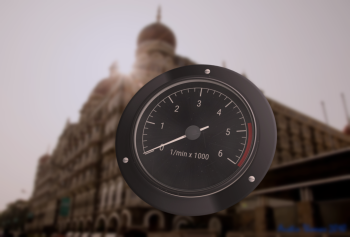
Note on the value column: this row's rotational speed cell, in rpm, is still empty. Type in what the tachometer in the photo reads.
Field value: 0 rpm
